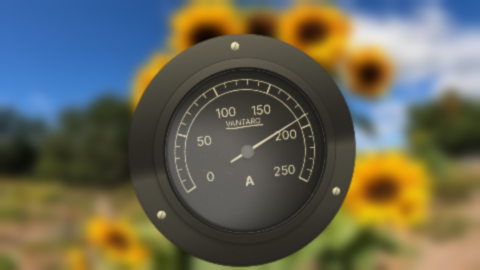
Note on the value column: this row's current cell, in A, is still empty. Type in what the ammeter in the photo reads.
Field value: 190 A
